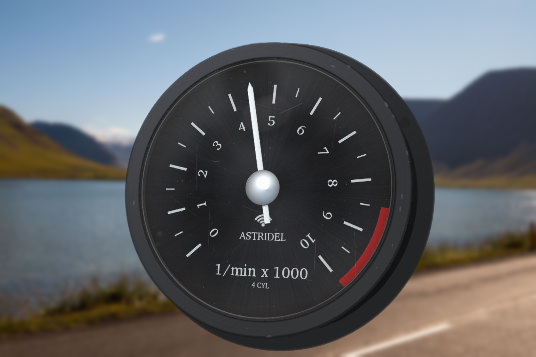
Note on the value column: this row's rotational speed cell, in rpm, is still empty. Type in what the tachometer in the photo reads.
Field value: 4500 rpm
